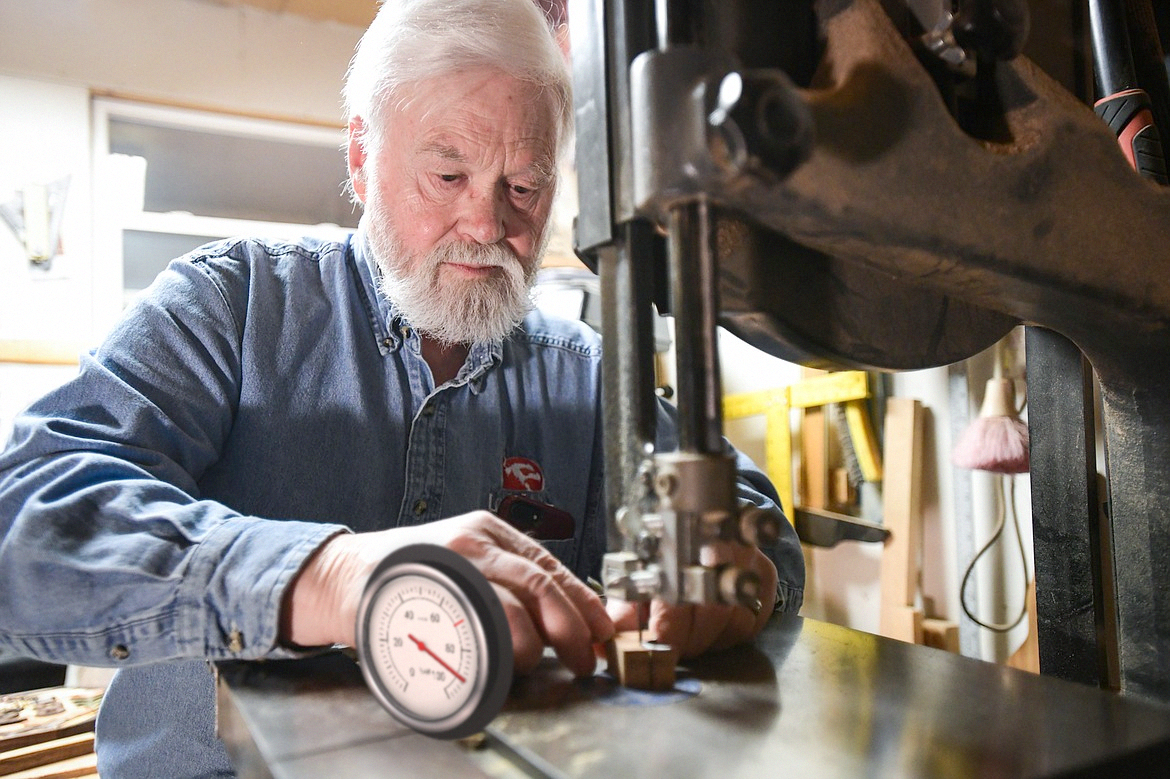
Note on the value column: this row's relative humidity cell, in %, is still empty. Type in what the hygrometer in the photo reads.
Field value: 90 %
